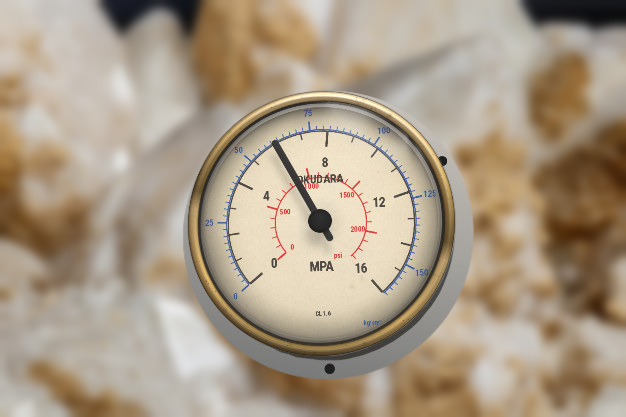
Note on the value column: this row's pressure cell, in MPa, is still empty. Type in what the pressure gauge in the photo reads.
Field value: 6 MPa
